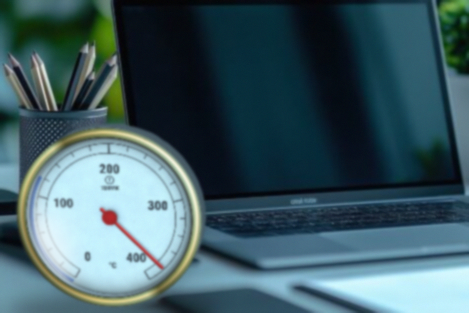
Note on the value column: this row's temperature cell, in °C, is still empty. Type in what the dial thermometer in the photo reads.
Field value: 380 °C
